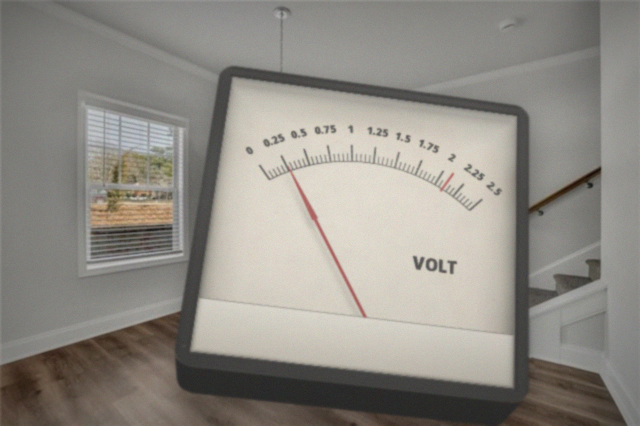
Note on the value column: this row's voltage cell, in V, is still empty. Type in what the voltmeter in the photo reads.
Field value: 0.25 V
